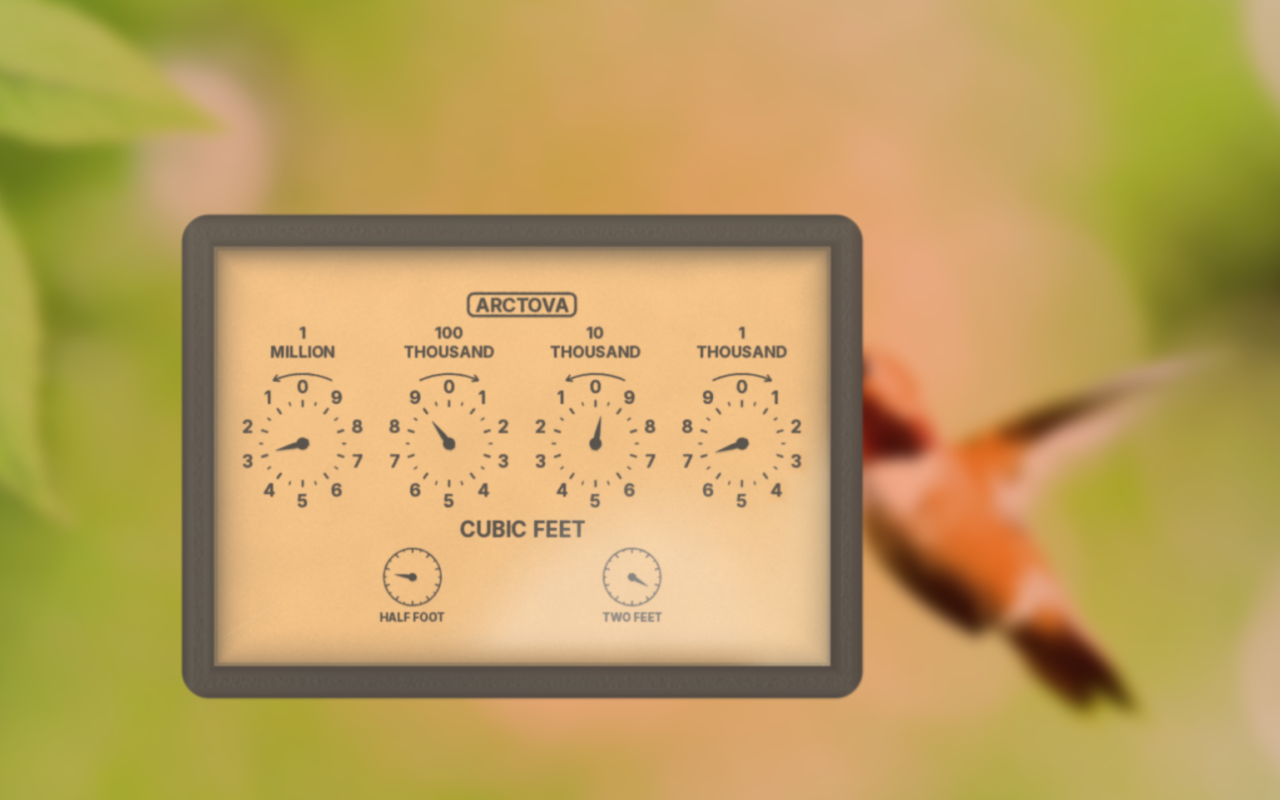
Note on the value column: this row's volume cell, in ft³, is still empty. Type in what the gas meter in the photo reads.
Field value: 289700 ft³
